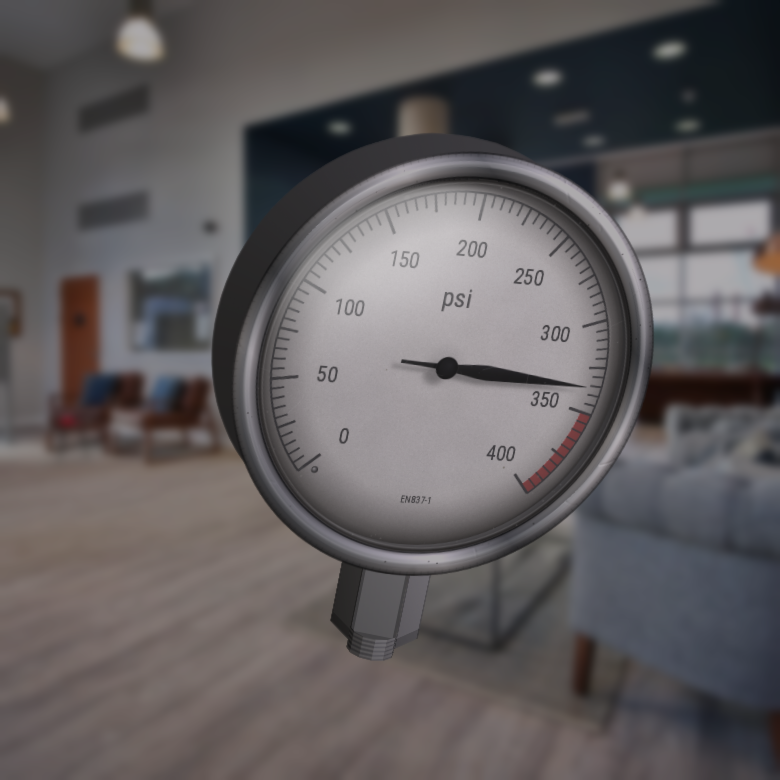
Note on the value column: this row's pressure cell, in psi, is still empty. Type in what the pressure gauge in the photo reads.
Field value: 335 psi
